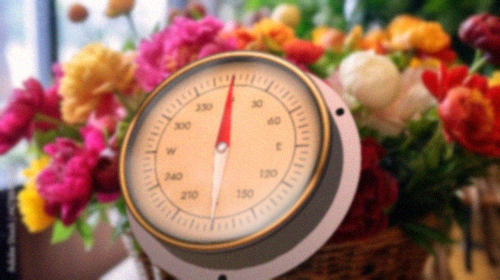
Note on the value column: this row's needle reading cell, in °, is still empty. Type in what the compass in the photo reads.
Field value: 0 °
